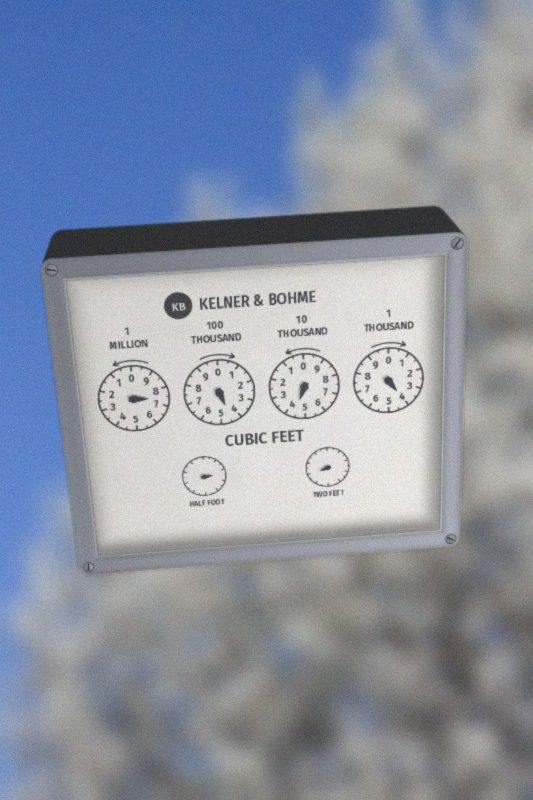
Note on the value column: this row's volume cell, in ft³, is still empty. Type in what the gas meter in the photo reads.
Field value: 744400 ft³
